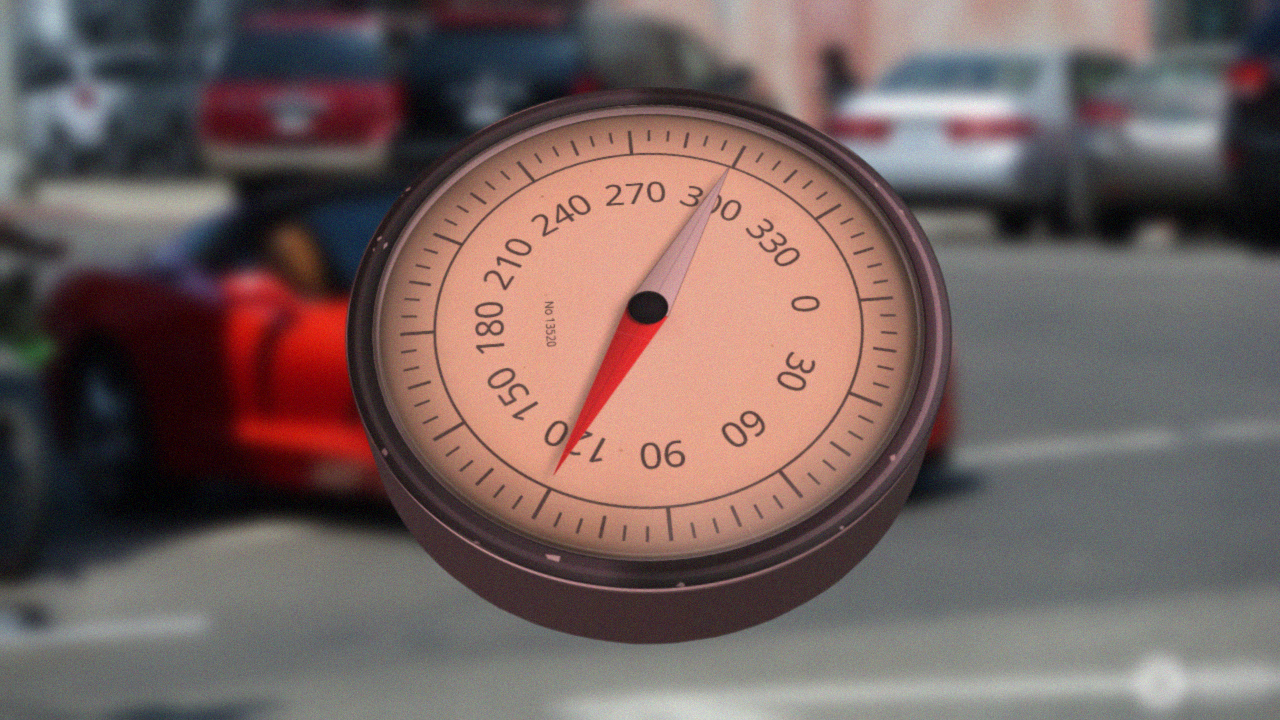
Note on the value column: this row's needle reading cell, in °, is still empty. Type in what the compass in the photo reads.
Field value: 120 °
